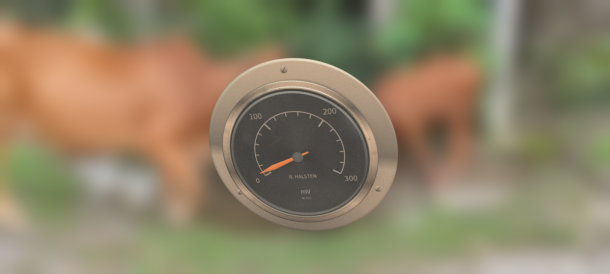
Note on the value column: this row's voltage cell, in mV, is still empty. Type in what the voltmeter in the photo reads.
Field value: 10 mV
